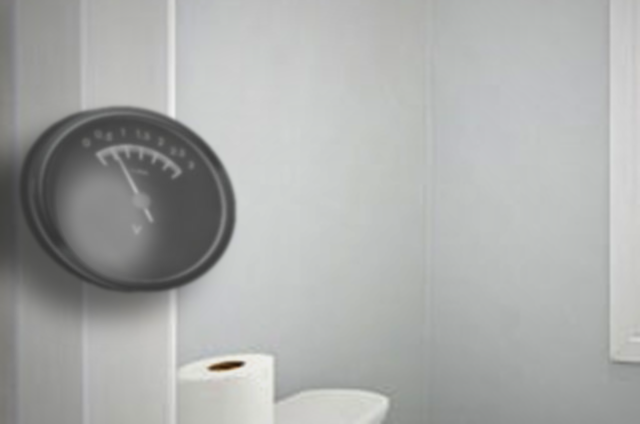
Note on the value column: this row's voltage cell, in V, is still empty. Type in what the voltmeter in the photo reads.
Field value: 0.5 V
